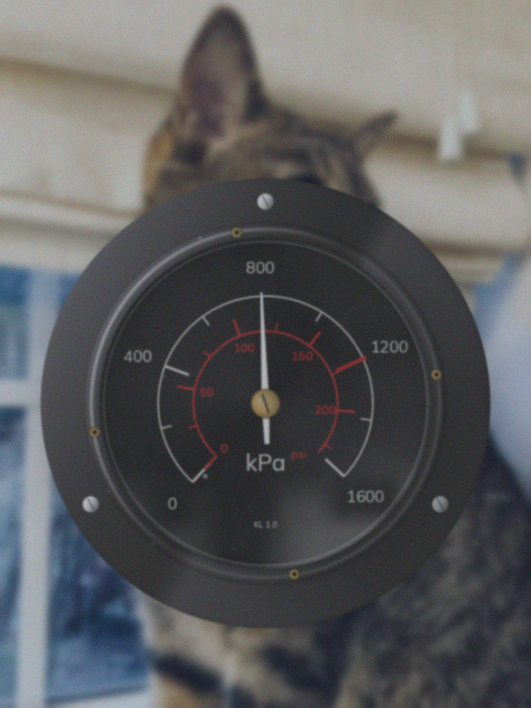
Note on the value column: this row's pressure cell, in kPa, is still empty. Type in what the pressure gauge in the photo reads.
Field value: 800 kPa
